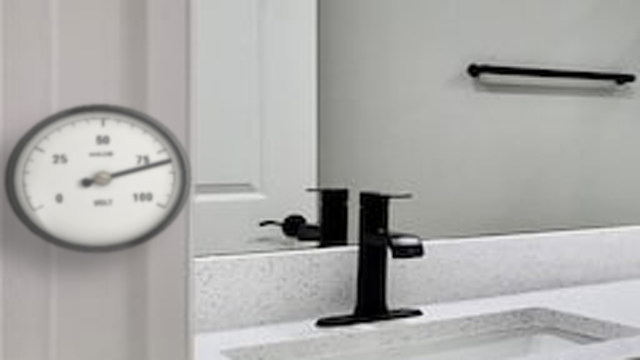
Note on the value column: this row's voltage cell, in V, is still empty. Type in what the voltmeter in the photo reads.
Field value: 80 V
